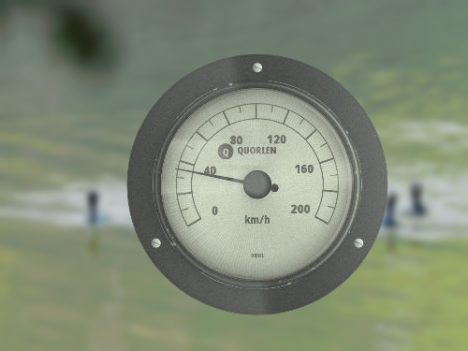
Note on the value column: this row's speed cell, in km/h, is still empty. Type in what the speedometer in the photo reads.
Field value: 35 km/h
